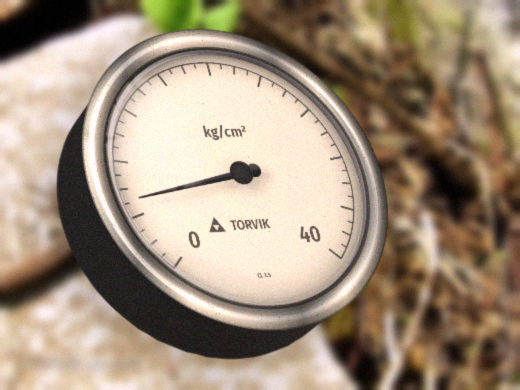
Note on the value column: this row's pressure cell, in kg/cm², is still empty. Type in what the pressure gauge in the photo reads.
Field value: 5 kg/cm²
